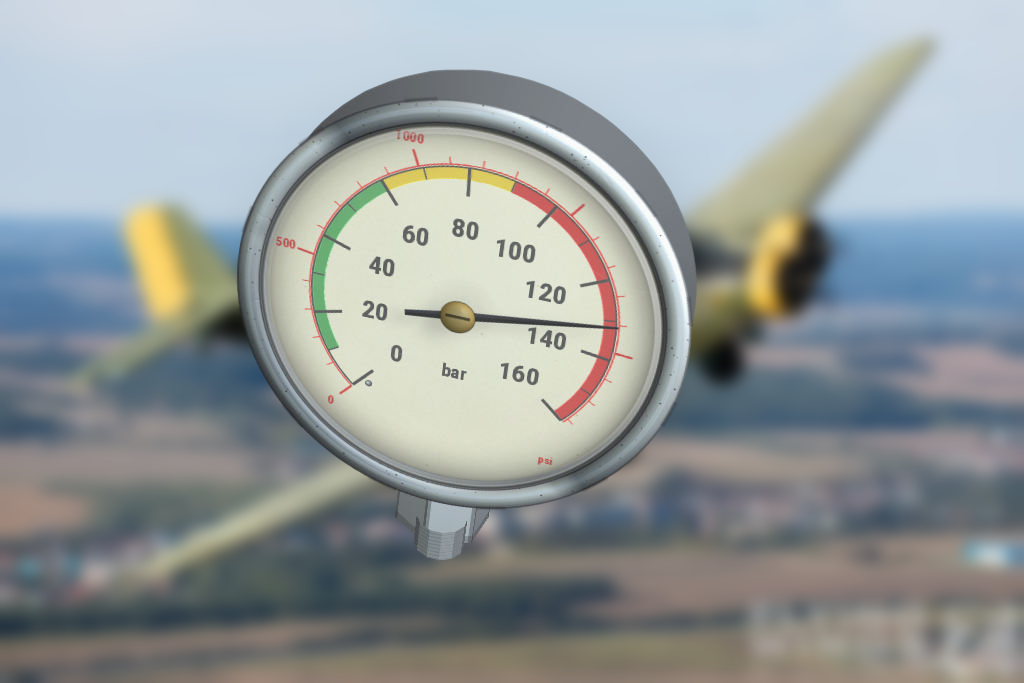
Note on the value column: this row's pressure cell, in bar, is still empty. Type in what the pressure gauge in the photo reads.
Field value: 130 bar
